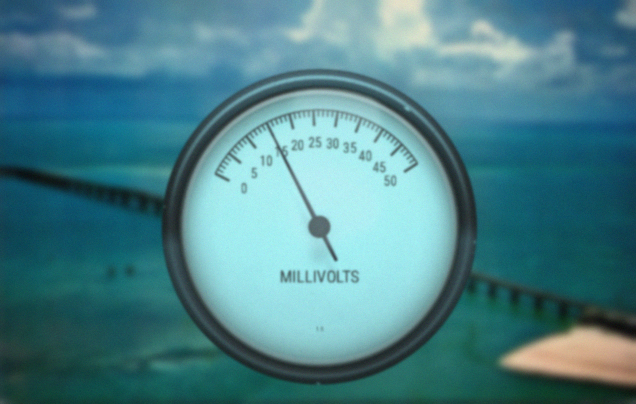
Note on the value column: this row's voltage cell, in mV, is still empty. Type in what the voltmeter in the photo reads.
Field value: 15 mV
